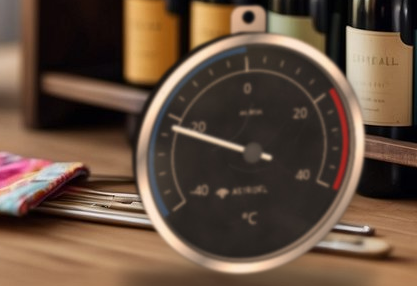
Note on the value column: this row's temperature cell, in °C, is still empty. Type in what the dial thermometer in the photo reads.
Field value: -22 °C
